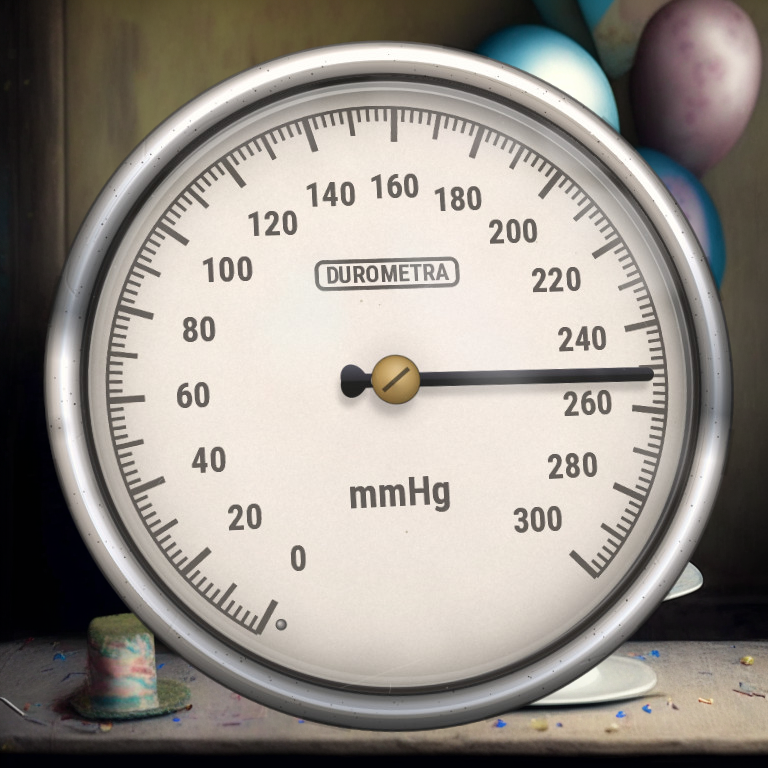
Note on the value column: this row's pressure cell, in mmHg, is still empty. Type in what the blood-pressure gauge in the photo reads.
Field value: 252 mmHg
